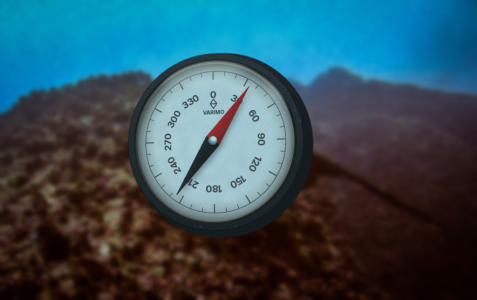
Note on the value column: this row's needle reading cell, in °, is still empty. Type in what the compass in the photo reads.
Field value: 35 °
